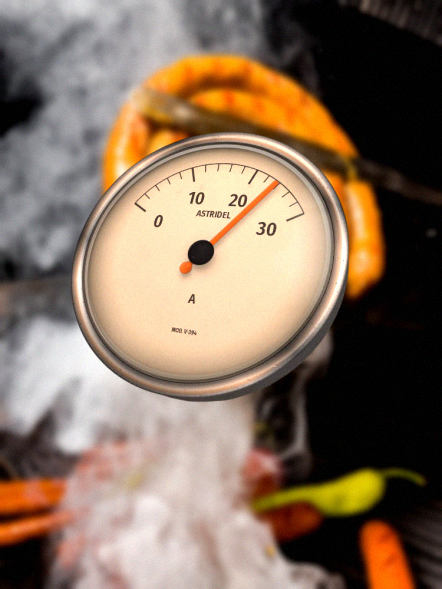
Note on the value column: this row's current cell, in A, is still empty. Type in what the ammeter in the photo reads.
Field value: 24 A
